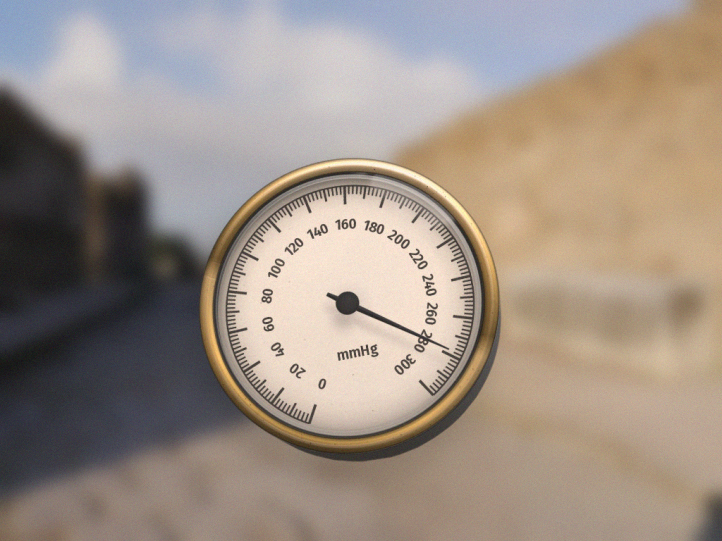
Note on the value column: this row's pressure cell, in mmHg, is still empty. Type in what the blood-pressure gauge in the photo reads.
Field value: 278 mmHg
